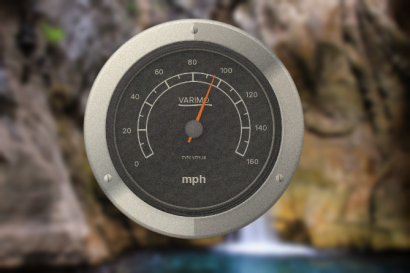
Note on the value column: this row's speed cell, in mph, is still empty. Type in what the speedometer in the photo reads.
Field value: 95 mph
